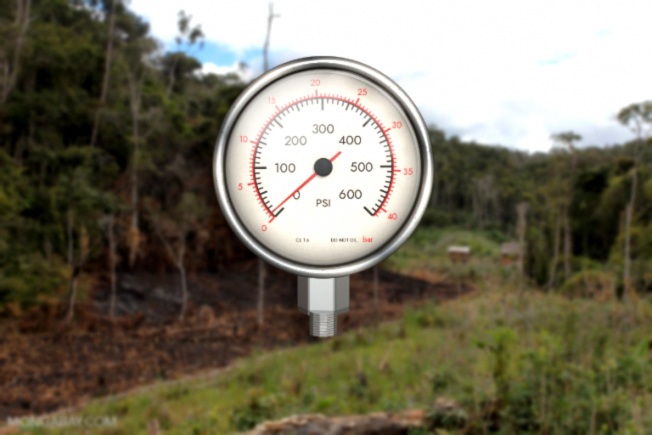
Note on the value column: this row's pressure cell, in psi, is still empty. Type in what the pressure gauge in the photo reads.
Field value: 10 psi
